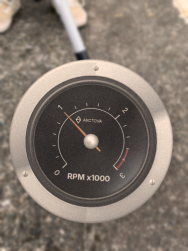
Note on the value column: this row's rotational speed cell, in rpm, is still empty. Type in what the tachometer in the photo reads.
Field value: 1000 rpm
